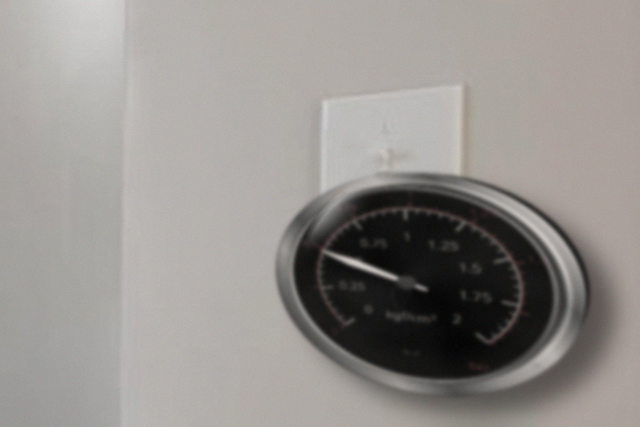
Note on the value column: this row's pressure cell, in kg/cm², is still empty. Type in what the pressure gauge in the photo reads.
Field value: 0.5 kg/cm²
